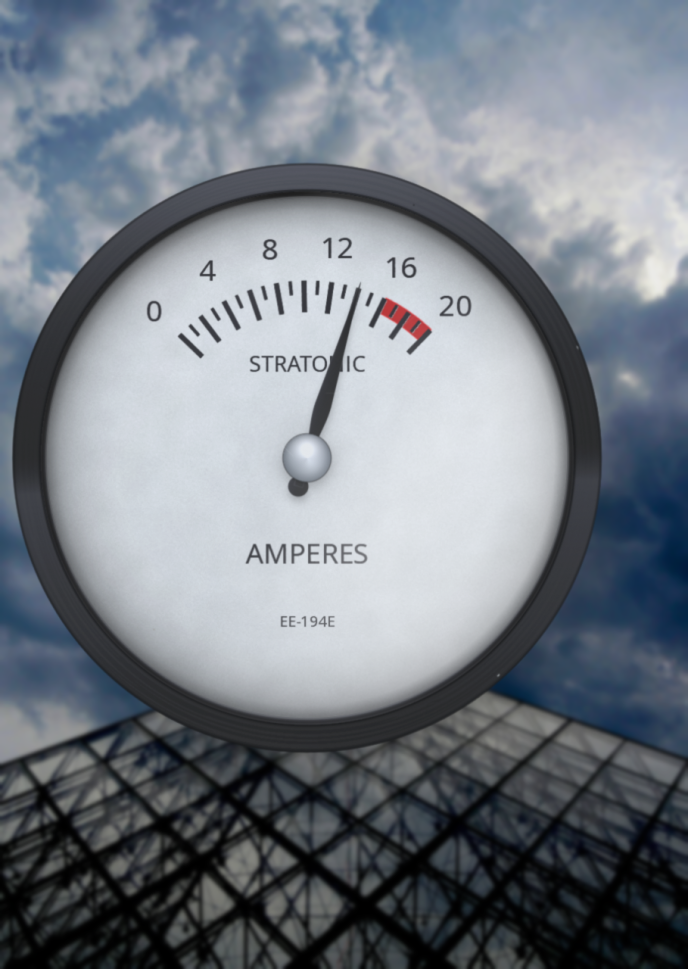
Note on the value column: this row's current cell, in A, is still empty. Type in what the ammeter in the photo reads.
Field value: 14 A
